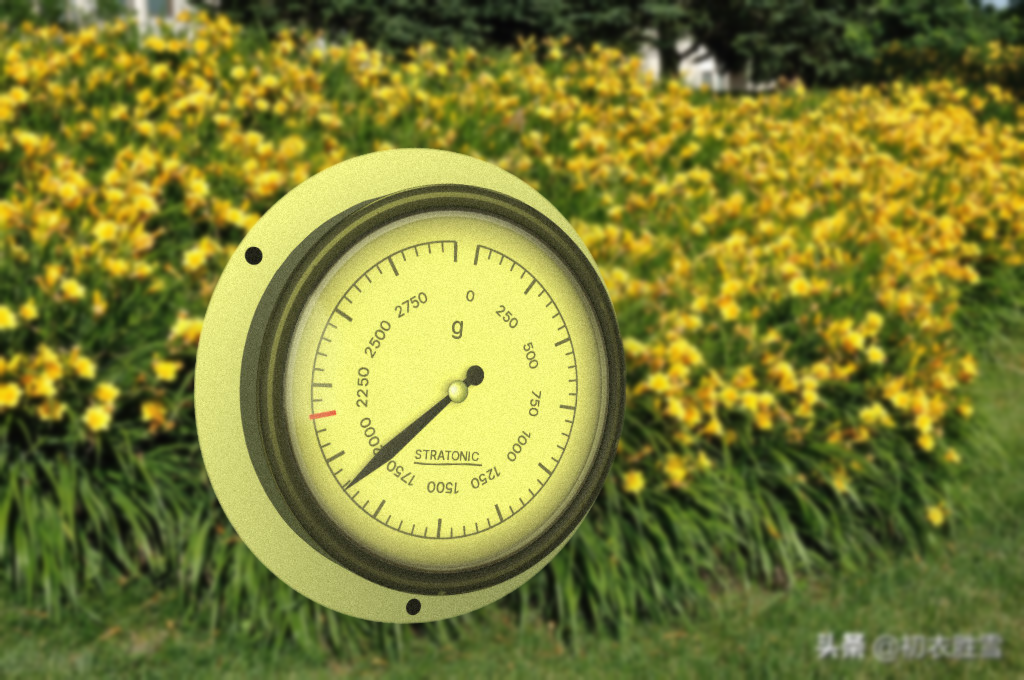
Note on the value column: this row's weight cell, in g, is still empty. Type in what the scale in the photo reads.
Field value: 1900 g
